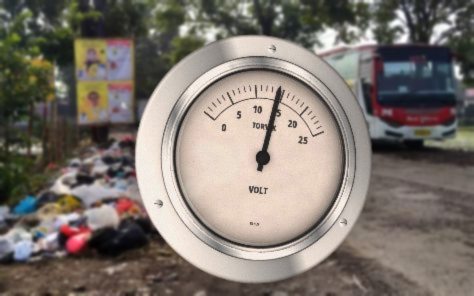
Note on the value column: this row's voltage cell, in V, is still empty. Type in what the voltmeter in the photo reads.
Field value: 14 V
